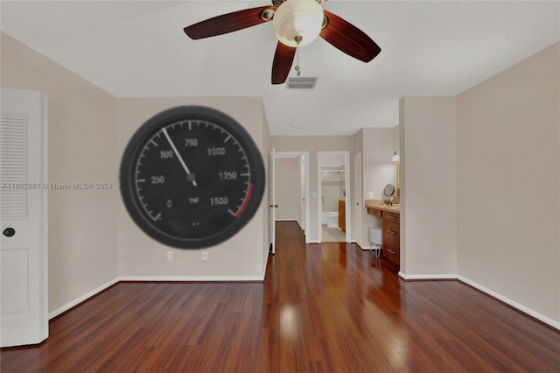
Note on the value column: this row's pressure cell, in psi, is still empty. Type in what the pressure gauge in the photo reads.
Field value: 600 psi
